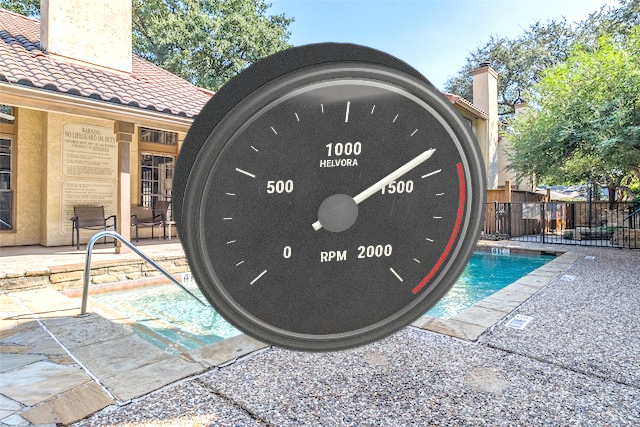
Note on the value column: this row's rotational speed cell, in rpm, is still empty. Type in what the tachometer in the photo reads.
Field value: 1400 rpm
